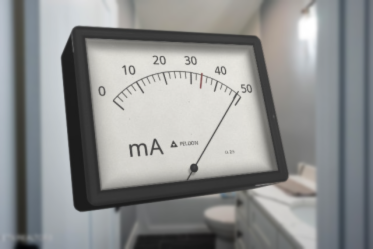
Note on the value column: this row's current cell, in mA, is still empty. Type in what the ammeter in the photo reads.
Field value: 48 mA
